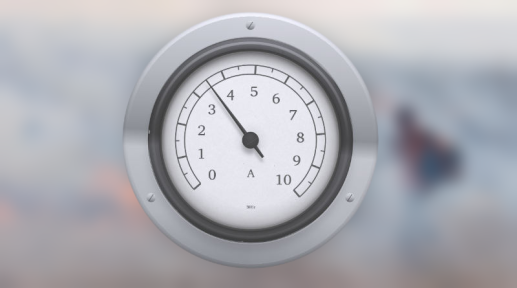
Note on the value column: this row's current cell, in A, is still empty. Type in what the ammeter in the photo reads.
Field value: 3.5 A
